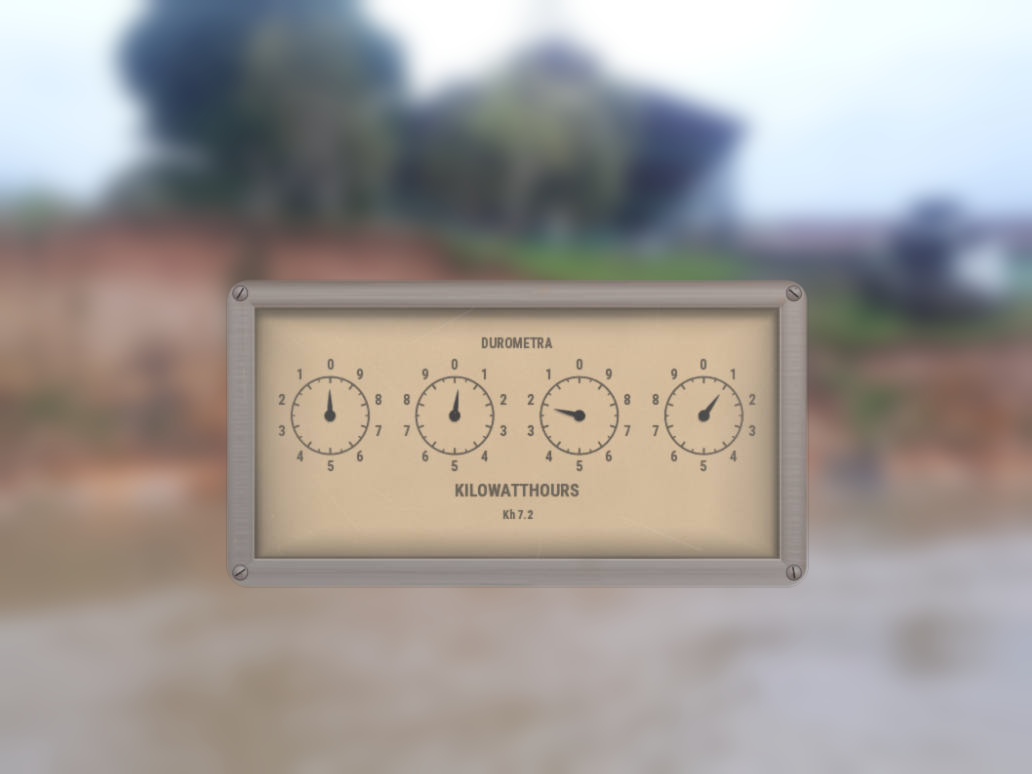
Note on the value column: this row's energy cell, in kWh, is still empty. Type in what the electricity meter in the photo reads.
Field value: 21 kWh
